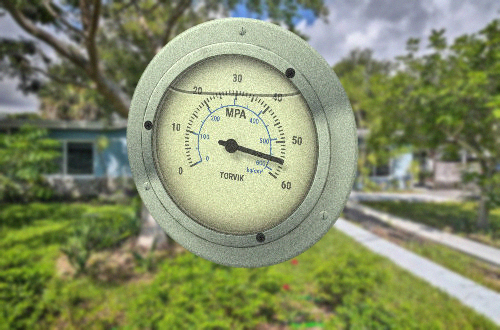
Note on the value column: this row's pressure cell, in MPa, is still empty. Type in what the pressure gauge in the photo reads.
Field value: 55 MPa
